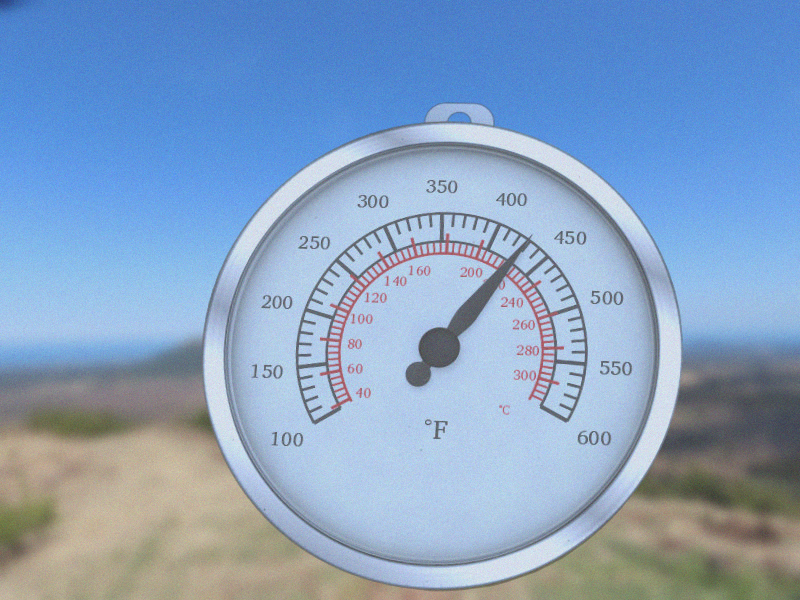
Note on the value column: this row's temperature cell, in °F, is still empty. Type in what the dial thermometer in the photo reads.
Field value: 430 °F
